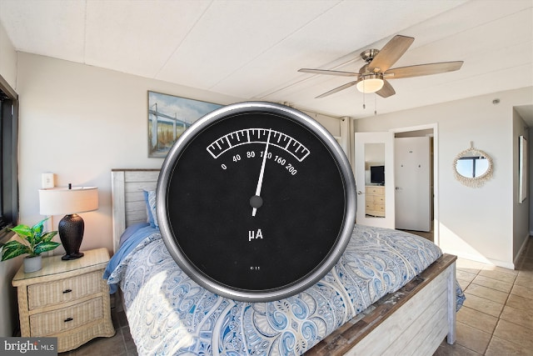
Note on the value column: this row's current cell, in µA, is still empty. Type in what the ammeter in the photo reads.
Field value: 120 µA
